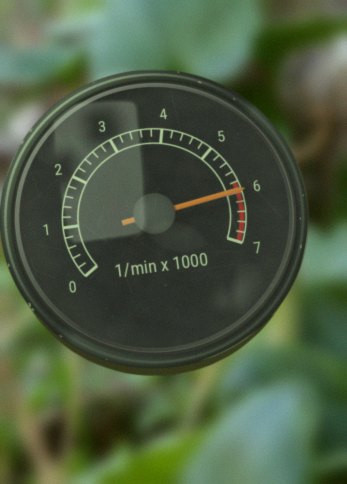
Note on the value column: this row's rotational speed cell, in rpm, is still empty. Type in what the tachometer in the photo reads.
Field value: 6000 rpm
